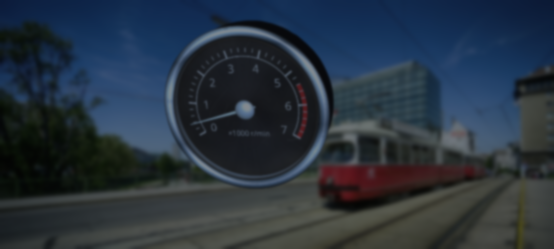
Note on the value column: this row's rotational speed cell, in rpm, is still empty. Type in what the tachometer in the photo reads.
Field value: 400 rpm
